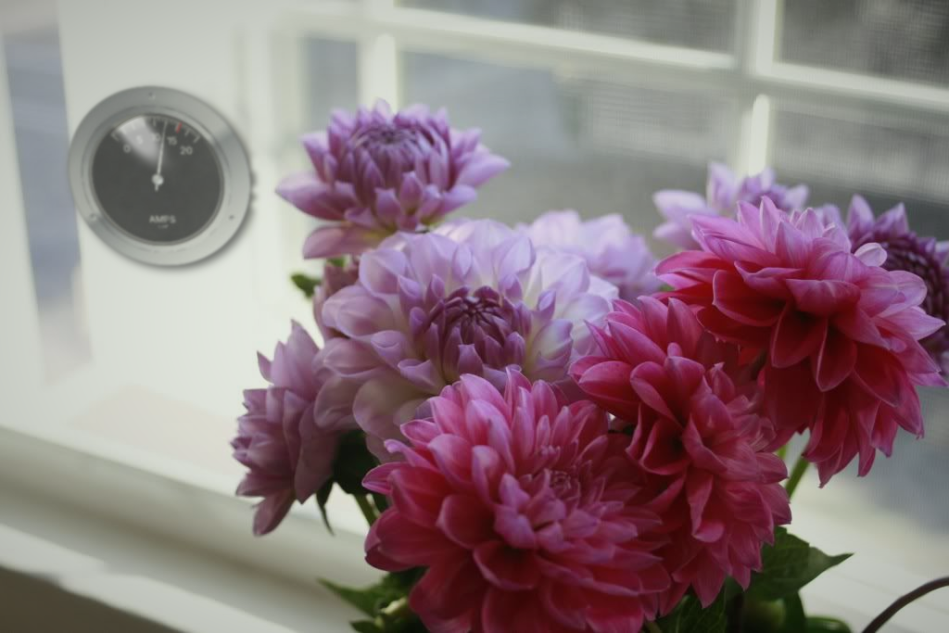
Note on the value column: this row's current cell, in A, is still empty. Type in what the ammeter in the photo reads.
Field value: 12.5 A
